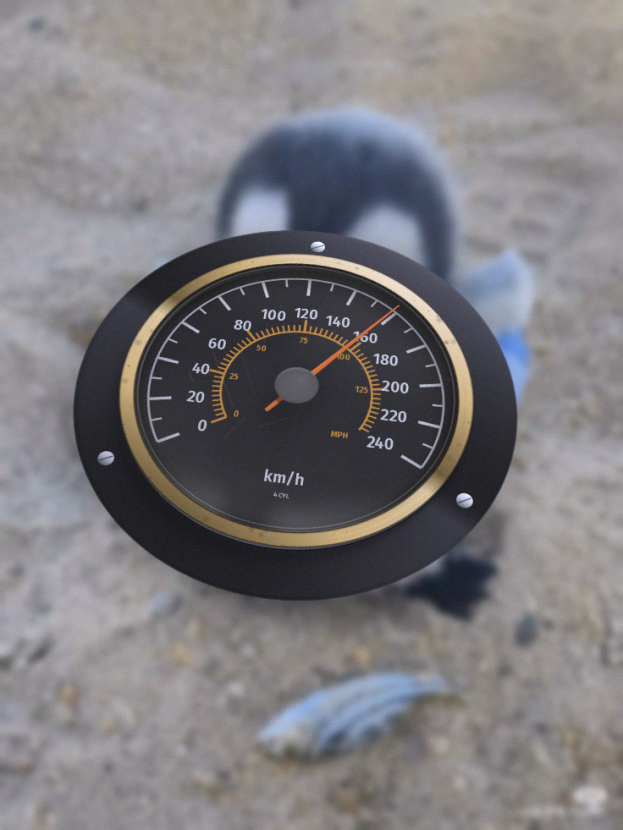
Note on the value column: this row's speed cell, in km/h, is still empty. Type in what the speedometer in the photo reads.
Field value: 160 km/h
